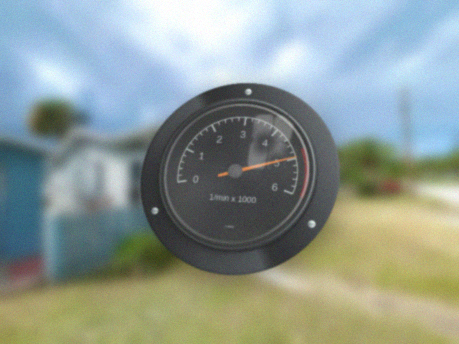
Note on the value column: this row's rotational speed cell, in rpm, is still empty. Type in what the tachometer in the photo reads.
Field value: 5000 rpm
